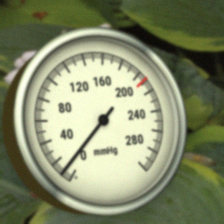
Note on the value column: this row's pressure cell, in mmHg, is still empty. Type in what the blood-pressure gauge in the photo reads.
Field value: 10 mmHg
